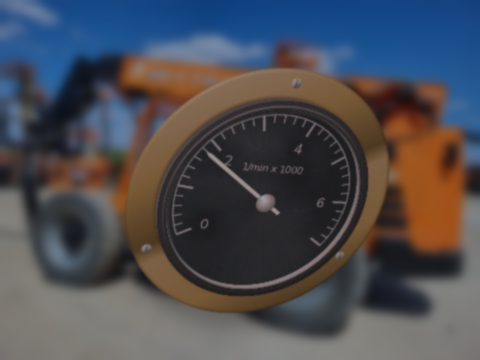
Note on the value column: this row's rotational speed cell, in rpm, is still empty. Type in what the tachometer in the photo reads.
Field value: 1800 rpm
